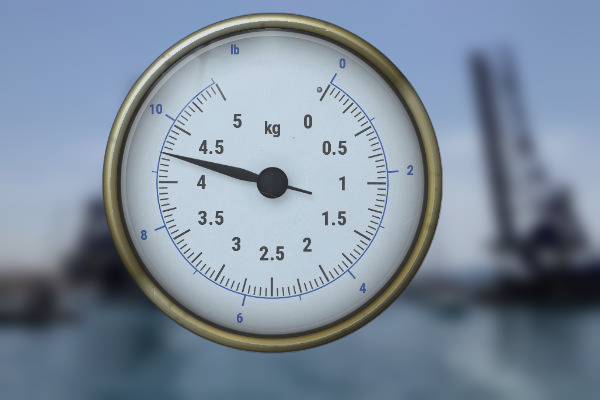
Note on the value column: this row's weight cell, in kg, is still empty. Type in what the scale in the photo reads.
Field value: 4.25 kg
